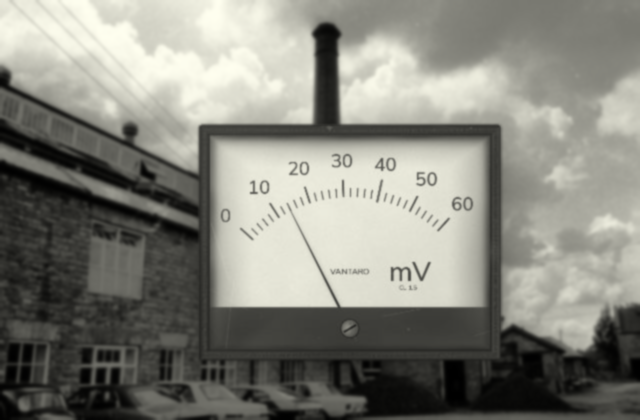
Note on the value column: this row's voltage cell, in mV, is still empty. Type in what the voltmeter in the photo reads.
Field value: 14 mV
